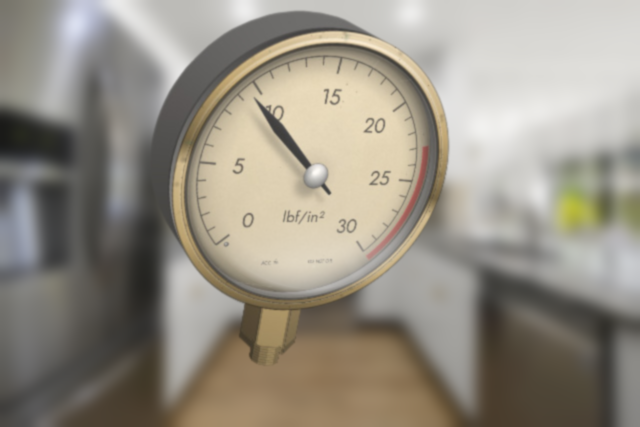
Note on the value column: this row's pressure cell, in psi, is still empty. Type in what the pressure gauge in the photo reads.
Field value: 9.5 psi
